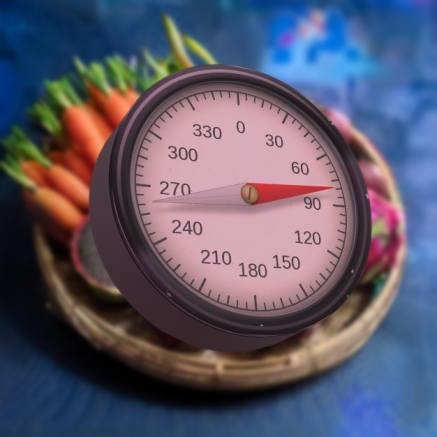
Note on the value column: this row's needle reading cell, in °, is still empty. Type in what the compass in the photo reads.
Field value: 80 °
